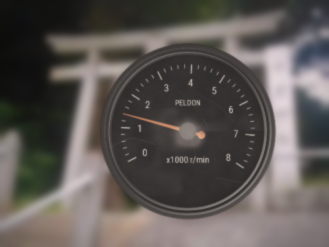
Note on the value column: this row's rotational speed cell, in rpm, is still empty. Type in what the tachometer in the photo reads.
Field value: 1400 rpm
